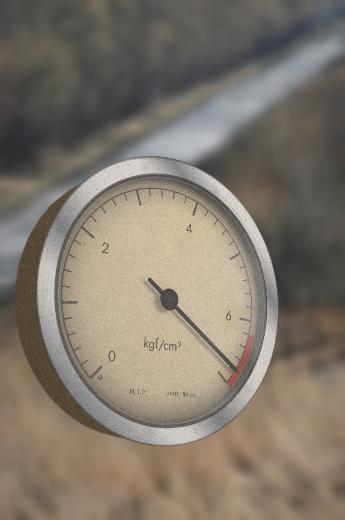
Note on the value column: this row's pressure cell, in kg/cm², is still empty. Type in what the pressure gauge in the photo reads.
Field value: 6.8 kg/cm²
